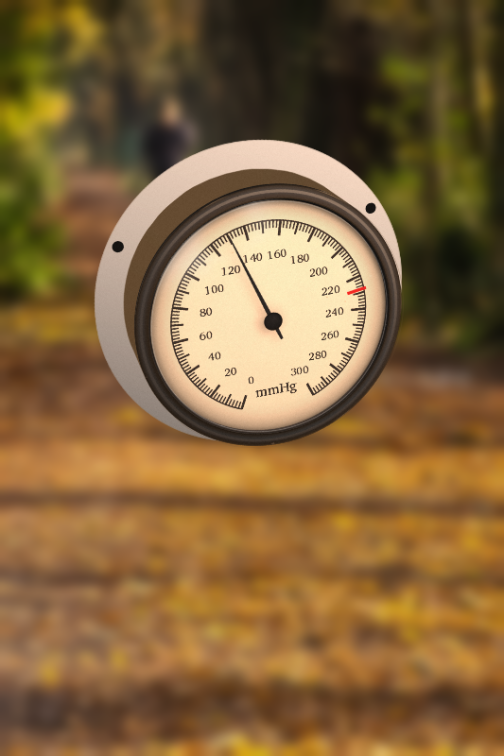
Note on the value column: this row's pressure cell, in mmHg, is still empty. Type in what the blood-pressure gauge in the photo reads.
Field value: 130 mmHg
